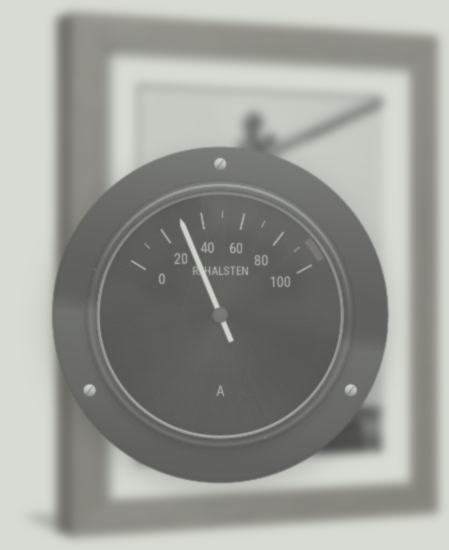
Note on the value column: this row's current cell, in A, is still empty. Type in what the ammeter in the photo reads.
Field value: 30 A
